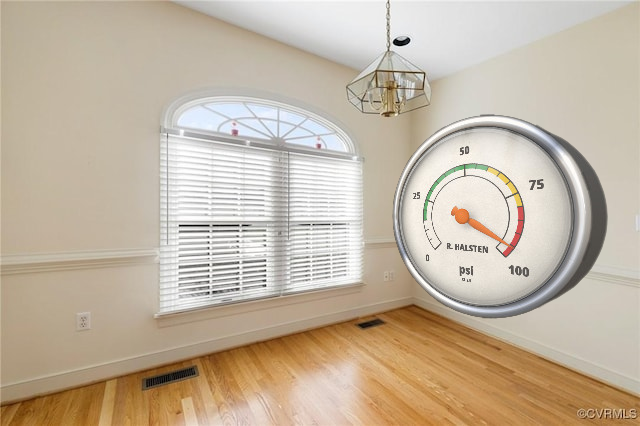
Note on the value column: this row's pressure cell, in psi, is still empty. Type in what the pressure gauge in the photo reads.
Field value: 95 psi
